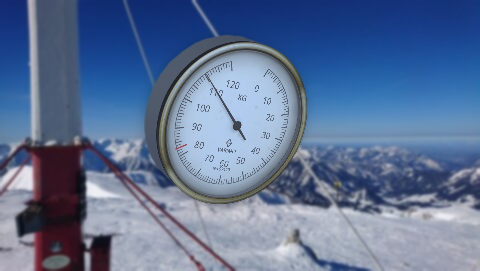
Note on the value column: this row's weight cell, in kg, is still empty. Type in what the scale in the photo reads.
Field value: 110 kg
